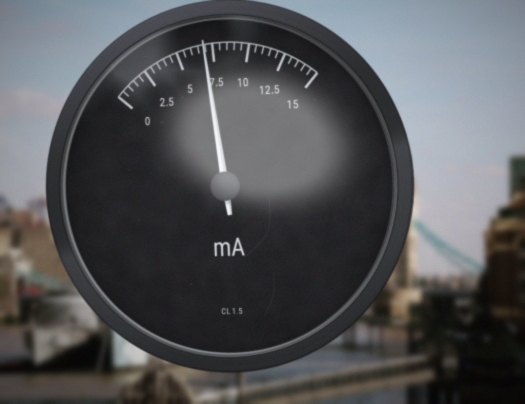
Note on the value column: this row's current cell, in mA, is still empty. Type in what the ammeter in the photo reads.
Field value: 7 mA
